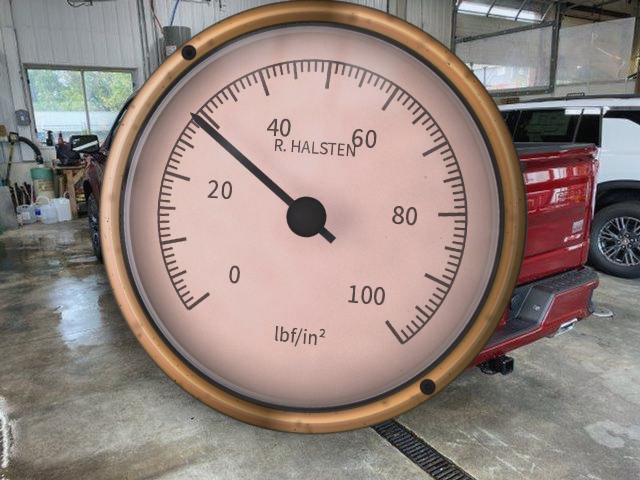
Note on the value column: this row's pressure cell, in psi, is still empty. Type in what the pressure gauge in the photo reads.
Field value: 29 psi
